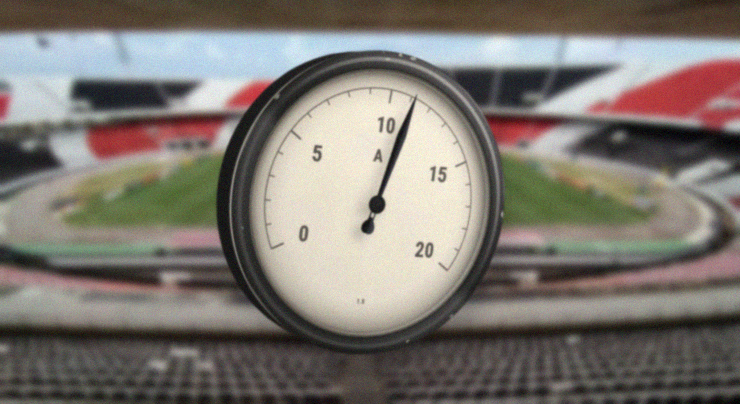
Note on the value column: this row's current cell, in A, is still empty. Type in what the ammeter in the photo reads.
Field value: 11 A
